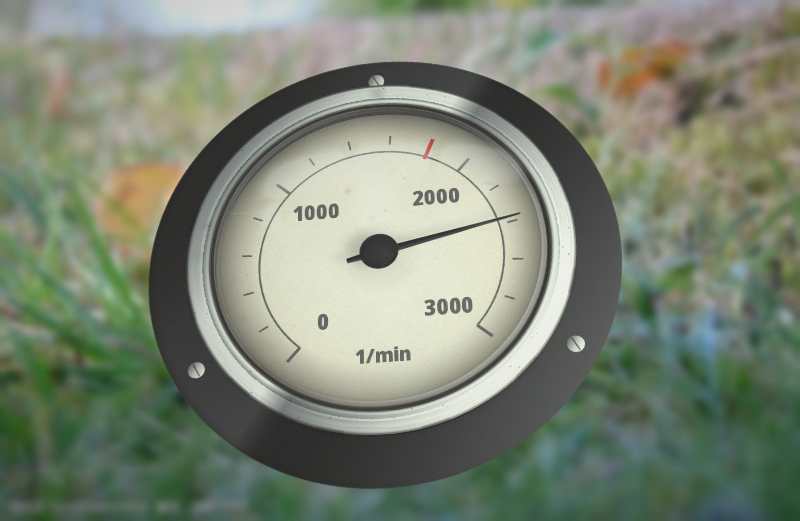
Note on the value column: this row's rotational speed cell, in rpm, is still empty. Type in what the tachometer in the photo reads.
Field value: 2400 rpm
